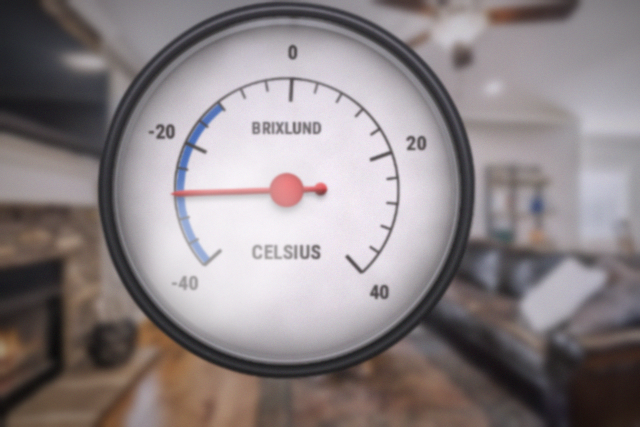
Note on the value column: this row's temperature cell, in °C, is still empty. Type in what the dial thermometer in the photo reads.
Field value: -28 °C
